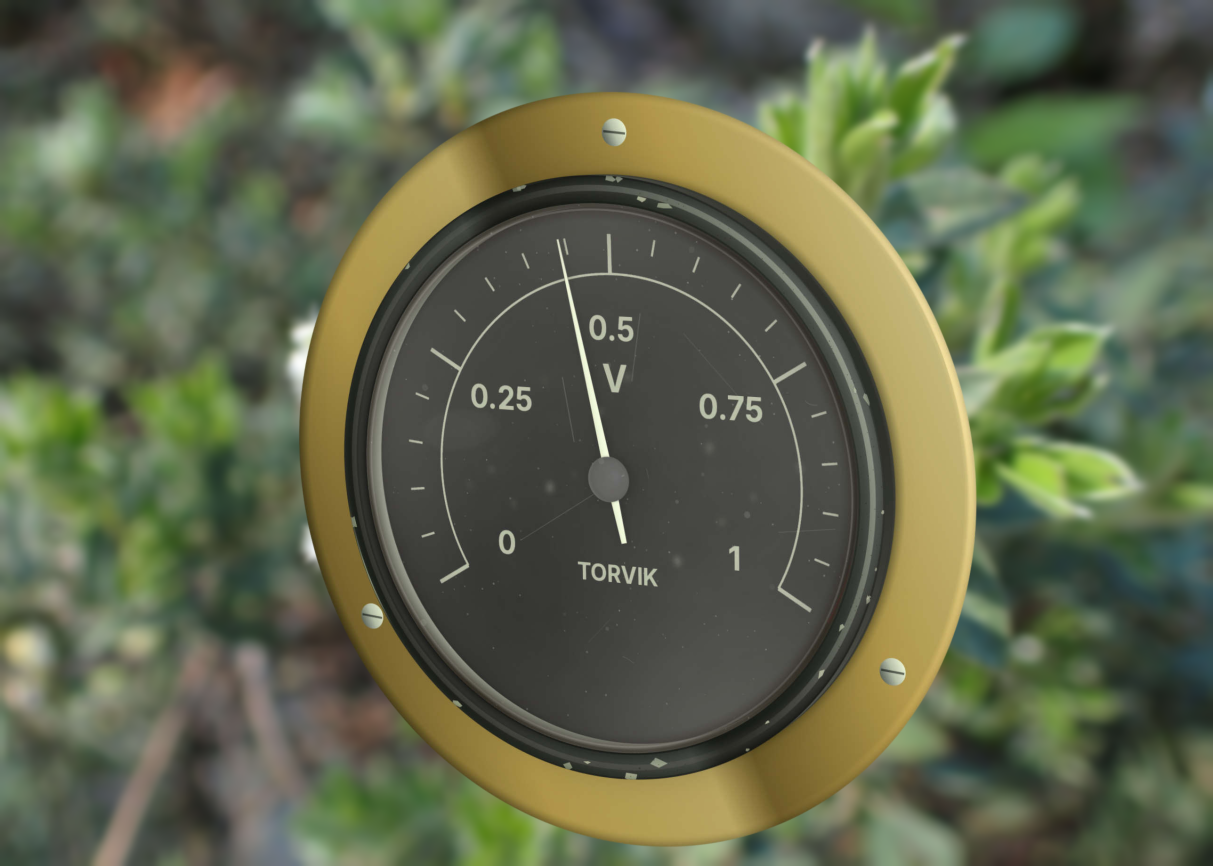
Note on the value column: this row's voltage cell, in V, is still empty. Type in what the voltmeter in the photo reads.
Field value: 0.45 V
